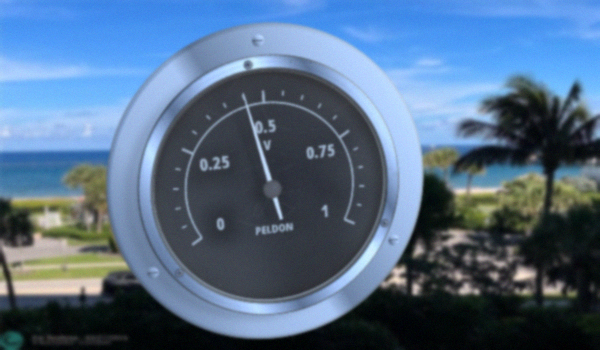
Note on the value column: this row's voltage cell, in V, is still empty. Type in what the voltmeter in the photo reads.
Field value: 0.45 V
